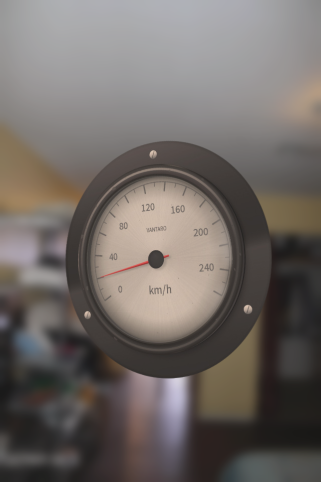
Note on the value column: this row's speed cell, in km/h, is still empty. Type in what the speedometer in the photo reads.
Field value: 20 km/h
